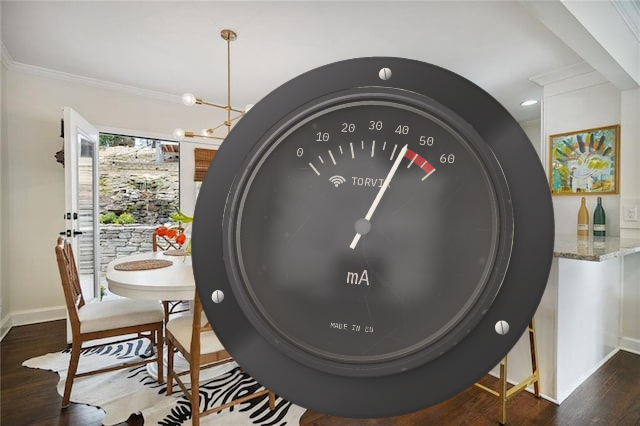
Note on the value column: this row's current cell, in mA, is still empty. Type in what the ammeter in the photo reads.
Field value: 45 mA
